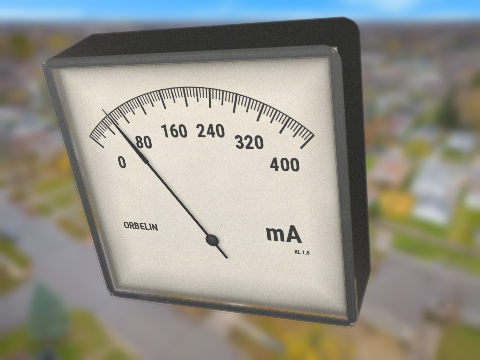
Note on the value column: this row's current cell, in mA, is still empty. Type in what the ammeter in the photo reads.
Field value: 60 mA
